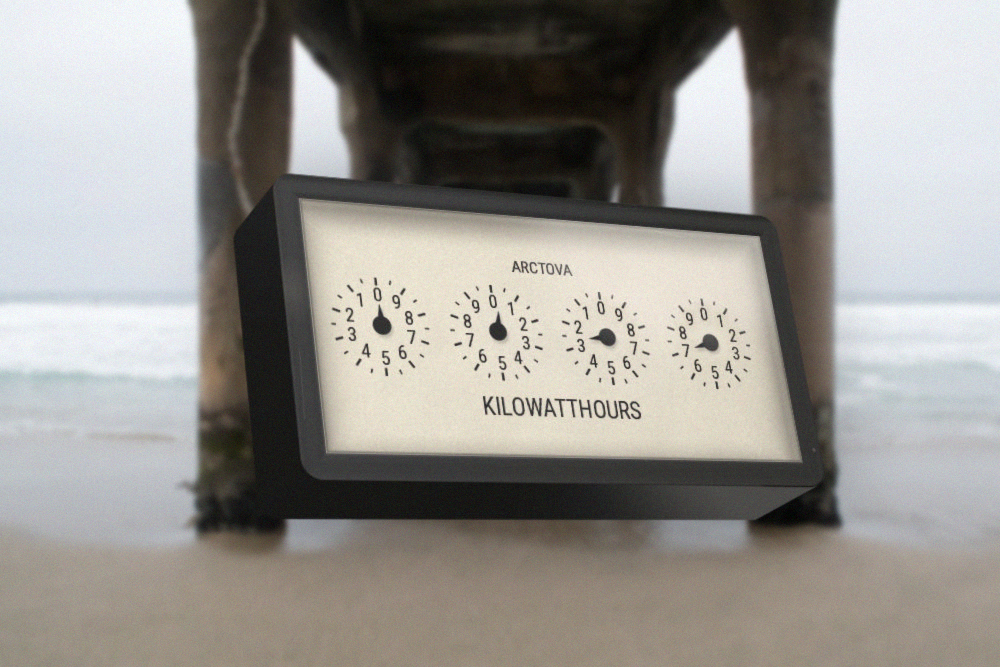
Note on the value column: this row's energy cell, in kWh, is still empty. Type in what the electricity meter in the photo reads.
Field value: 27 kWh
